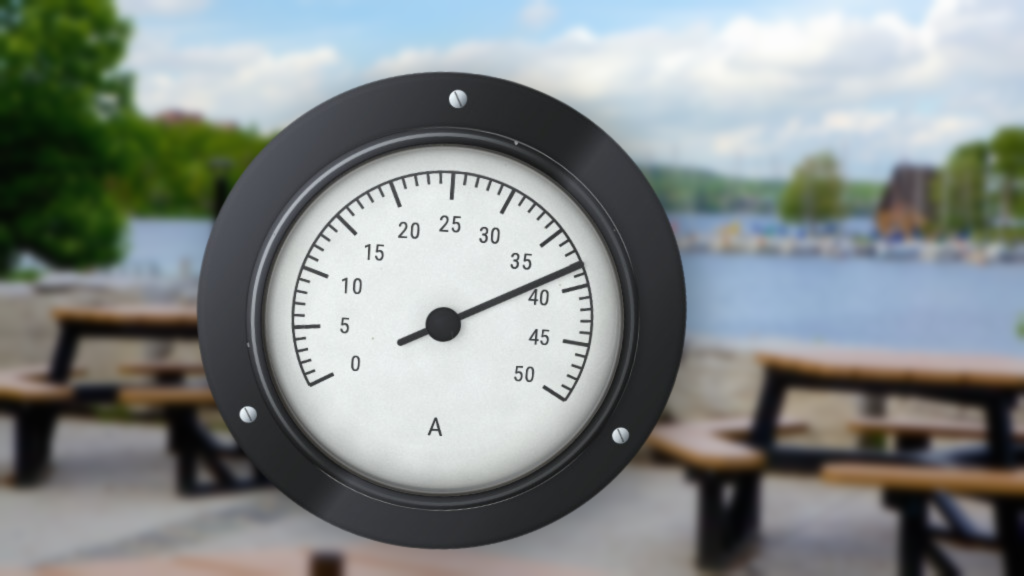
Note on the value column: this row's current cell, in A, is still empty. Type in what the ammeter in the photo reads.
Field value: 38 A
